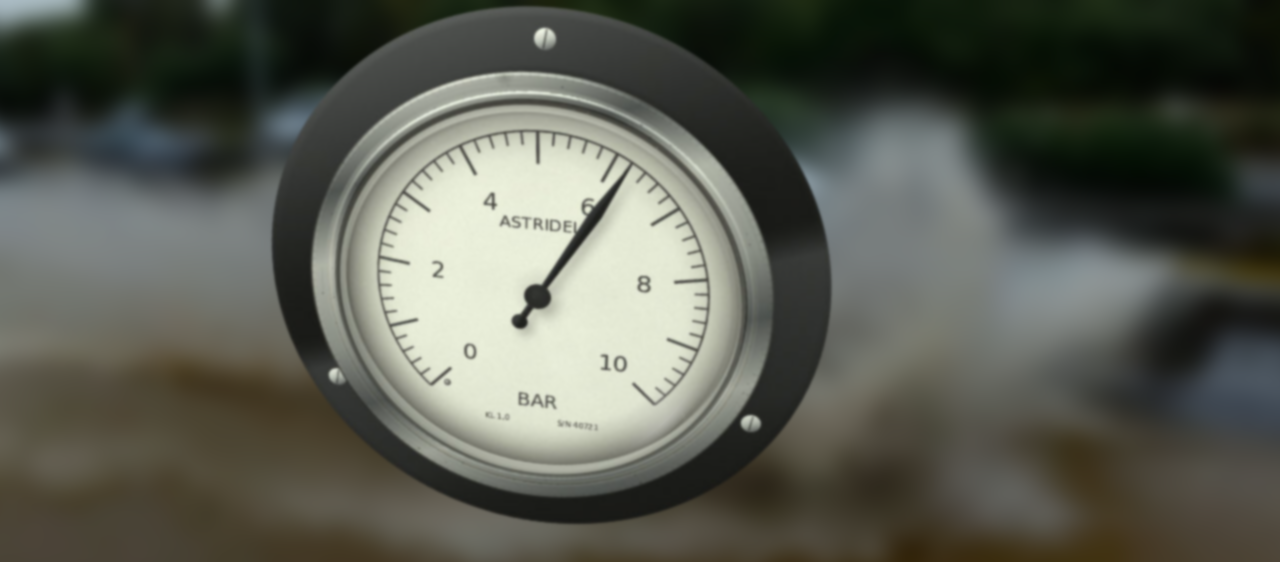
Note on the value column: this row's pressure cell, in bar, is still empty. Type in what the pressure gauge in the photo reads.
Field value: 6.2 bar
